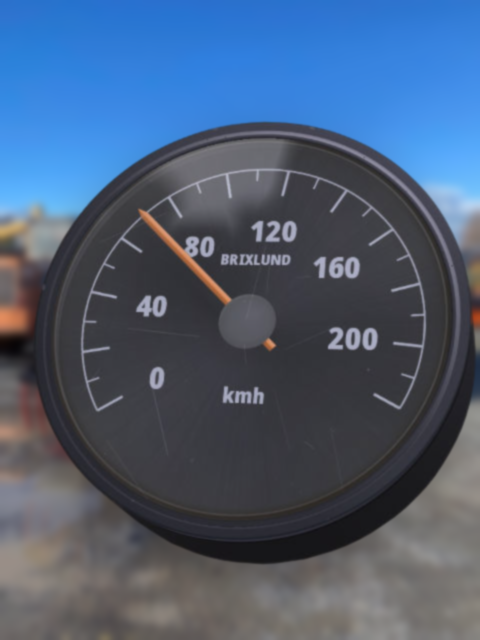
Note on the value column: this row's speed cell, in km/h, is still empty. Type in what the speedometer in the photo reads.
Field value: 70 km/h
